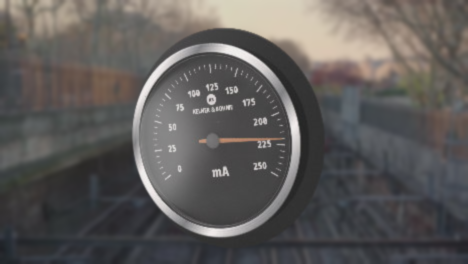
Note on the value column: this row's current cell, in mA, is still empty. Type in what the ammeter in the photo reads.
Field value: 220 mA
